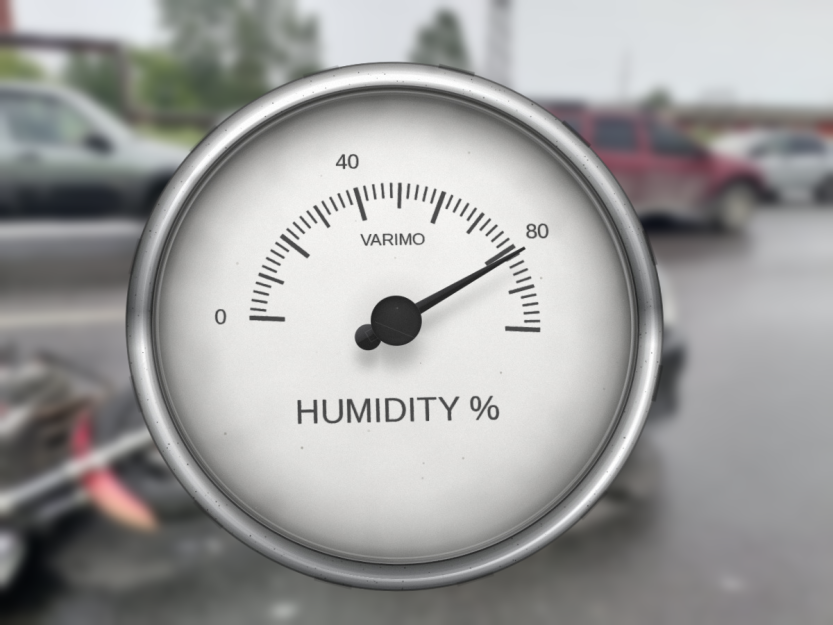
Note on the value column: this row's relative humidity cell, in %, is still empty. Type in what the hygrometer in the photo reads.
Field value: 82 %
